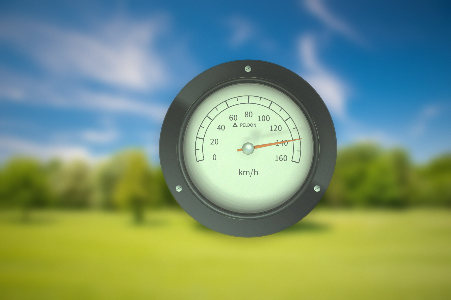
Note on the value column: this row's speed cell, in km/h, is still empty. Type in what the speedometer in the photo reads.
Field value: 140 km/h
